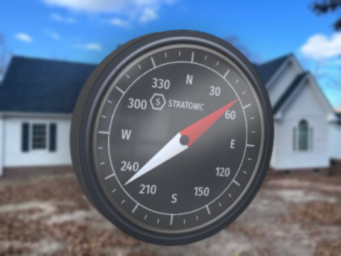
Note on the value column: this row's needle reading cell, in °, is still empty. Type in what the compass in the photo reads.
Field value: 50 °
